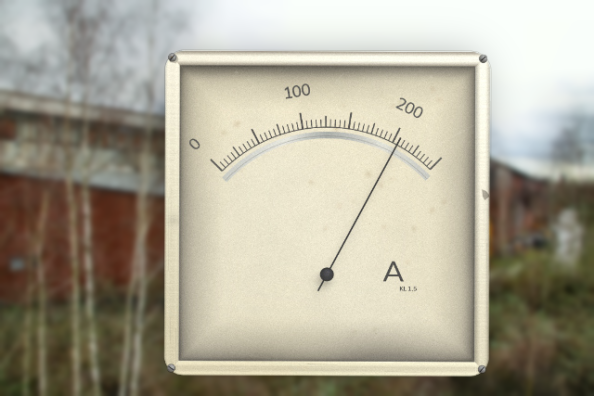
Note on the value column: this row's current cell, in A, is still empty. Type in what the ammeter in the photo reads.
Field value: 205 A
